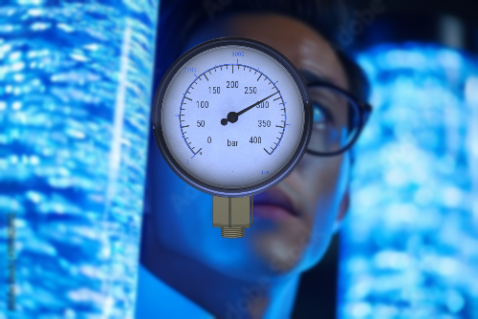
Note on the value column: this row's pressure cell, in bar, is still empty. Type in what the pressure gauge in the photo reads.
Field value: 290 bar
